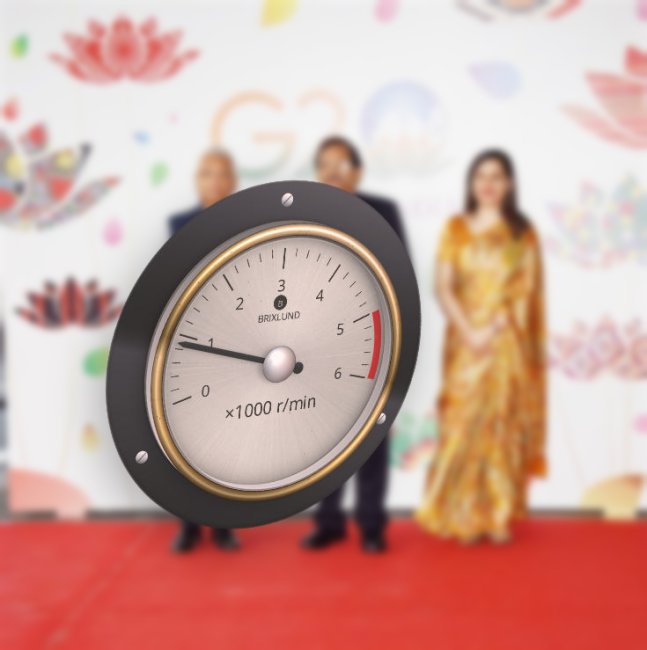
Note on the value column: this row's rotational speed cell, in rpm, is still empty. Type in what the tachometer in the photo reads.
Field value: 900 rpm
